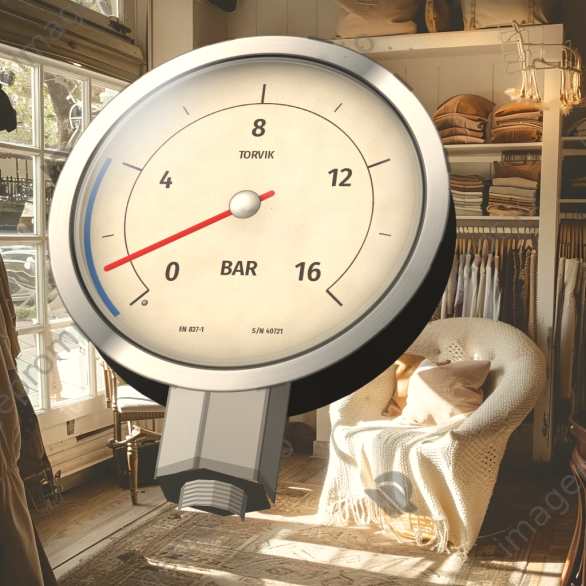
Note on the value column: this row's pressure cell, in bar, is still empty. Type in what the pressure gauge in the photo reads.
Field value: 1 bar
